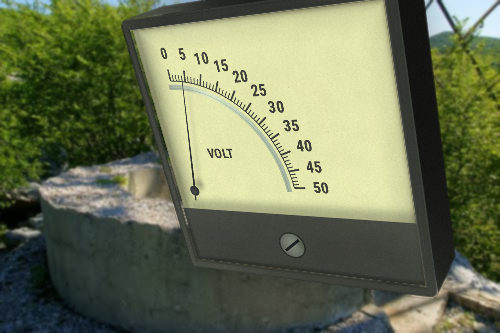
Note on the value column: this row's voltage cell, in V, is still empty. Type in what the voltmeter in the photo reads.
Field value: 5 V
